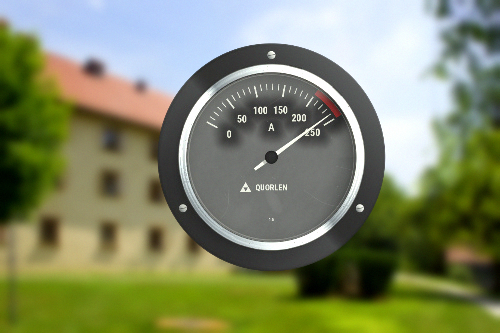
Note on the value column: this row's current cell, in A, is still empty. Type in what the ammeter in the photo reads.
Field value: 240 A
